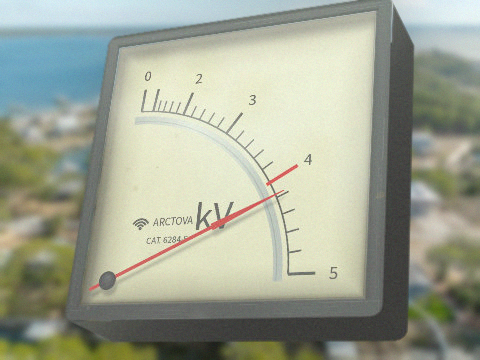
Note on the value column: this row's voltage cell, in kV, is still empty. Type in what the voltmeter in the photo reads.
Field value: 4.2 kV
